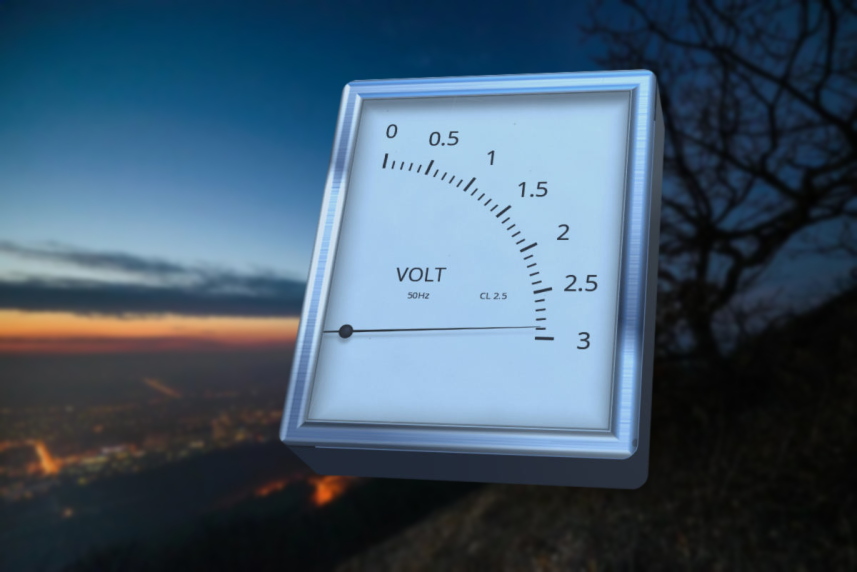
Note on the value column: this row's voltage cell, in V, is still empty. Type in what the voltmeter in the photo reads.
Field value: 2.9 V
